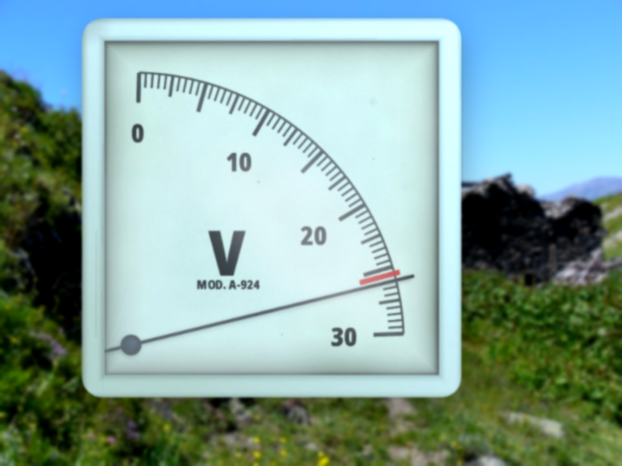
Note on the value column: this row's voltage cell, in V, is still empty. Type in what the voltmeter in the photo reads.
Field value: 26 V
